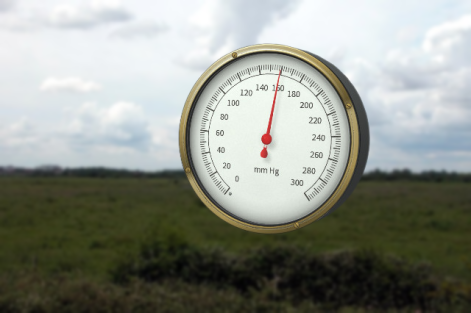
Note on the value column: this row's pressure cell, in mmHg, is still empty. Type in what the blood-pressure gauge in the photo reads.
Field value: 160 mmHg
